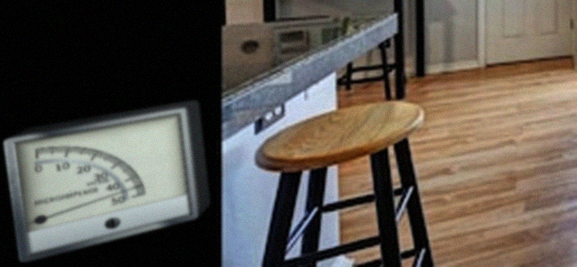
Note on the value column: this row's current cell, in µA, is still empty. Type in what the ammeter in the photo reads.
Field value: 45 µA
